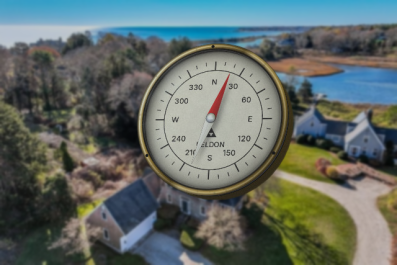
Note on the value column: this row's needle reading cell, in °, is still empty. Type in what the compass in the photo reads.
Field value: 20 °
